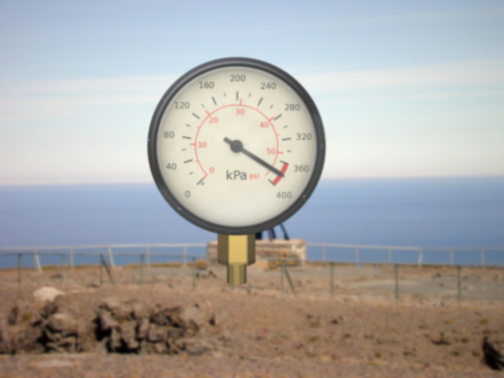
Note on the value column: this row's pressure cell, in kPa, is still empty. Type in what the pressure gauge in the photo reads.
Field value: 380 kPa
